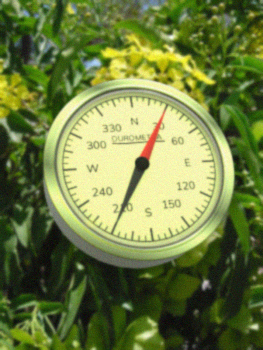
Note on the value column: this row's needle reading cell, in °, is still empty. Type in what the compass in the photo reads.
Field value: 30 °
